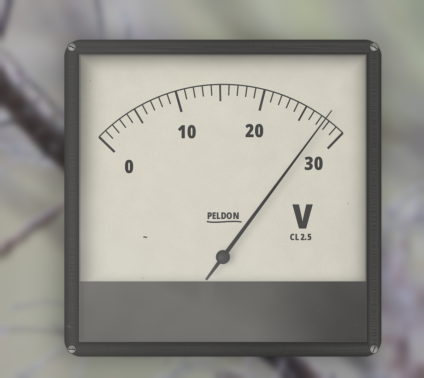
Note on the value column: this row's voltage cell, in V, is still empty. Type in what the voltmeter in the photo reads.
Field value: 27.5 V
